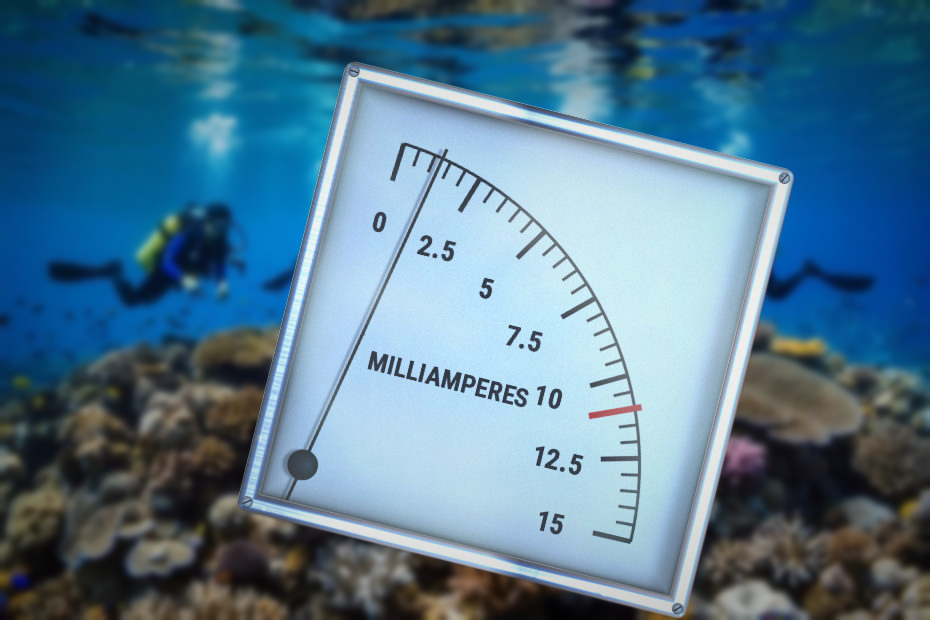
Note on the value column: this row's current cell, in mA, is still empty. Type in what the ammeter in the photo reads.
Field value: 1.25 mA
